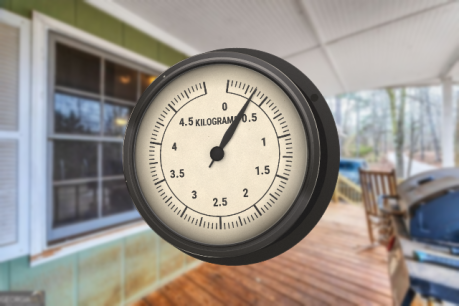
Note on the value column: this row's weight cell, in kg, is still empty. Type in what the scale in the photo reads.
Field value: 0.35 kg
